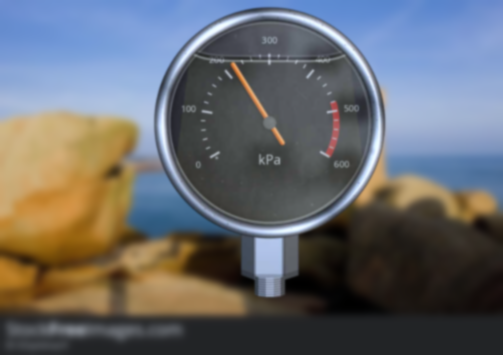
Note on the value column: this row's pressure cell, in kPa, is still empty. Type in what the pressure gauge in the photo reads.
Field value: 220 kPa
